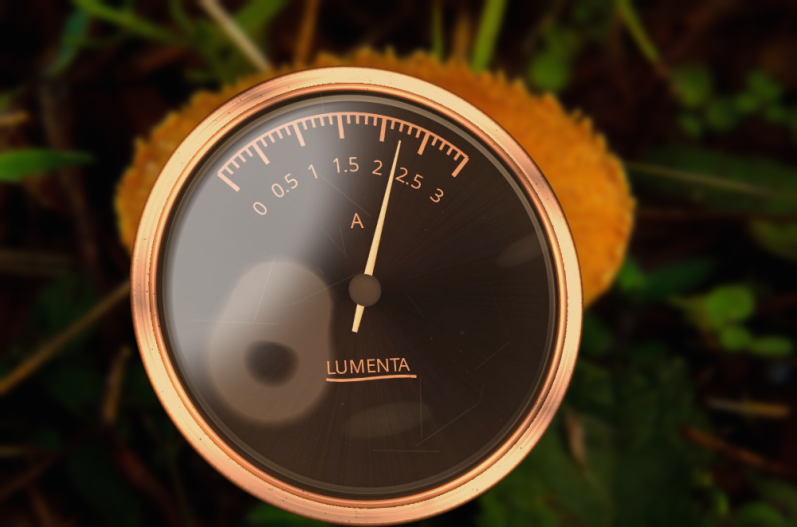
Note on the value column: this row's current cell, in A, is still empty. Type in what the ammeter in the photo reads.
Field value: 2.2 A
